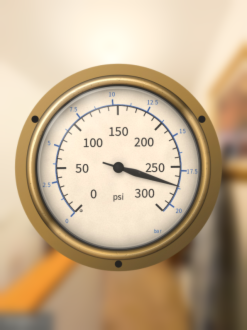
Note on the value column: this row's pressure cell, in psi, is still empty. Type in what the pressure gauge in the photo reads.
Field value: 270 psi
